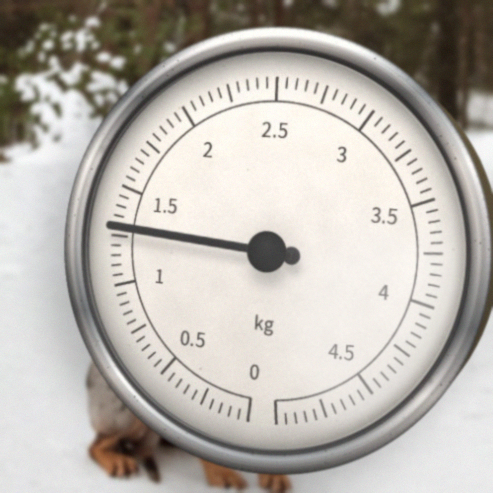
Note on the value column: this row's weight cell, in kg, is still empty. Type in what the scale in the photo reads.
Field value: 1.3 kg
